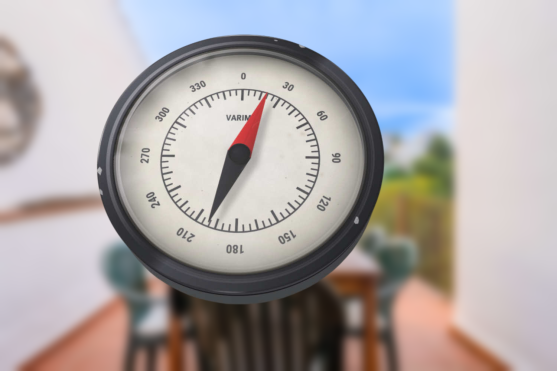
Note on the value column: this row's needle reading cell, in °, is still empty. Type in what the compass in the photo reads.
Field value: 20 °
